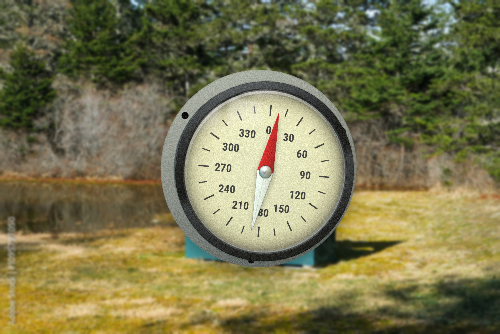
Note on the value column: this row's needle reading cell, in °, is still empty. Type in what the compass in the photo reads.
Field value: 7.5 °
